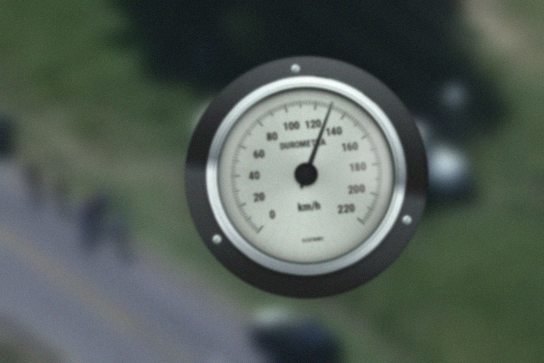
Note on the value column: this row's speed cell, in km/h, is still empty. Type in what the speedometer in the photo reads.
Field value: 130 km/h
